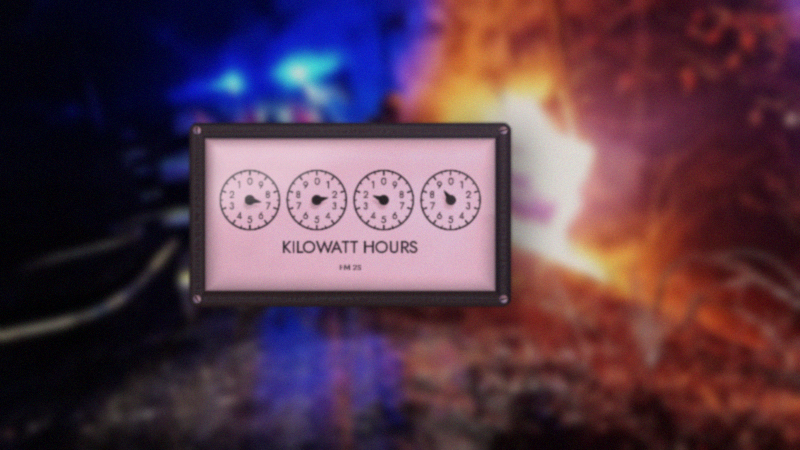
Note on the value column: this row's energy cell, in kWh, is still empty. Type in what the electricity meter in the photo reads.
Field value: 7219 kWh
